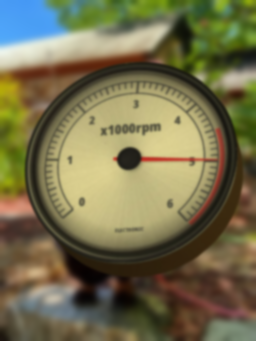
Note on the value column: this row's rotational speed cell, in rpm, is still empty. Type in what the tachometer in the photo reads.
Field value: 5000 rpm
